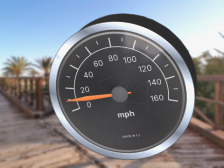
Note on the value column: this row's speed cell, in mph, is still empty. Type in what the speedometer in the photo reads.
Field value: 10 mph
